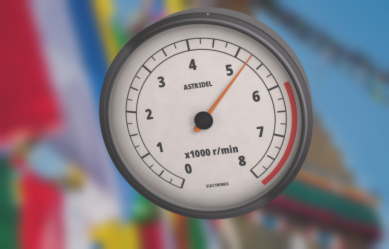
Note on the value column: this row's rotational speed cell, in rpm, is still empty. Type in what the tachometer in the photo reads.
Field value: 5250 rpm
